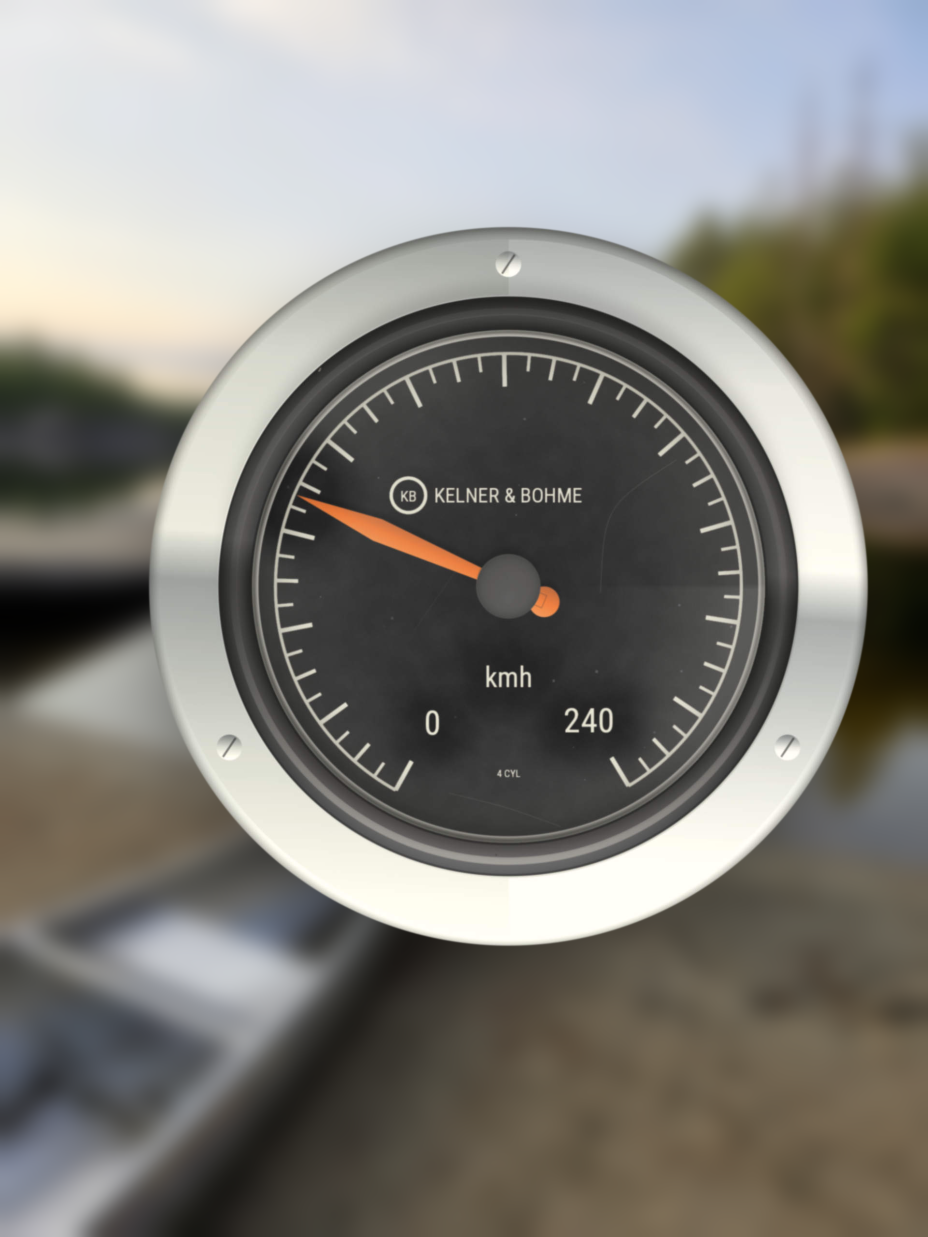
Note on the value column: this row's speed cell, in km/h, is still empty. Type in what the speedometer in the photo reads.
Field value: 67.5 km/h
